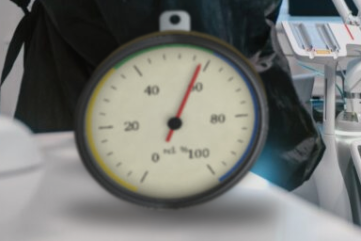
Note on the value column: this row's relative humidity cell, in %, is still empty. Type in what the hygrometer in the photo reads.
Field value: 58 %
